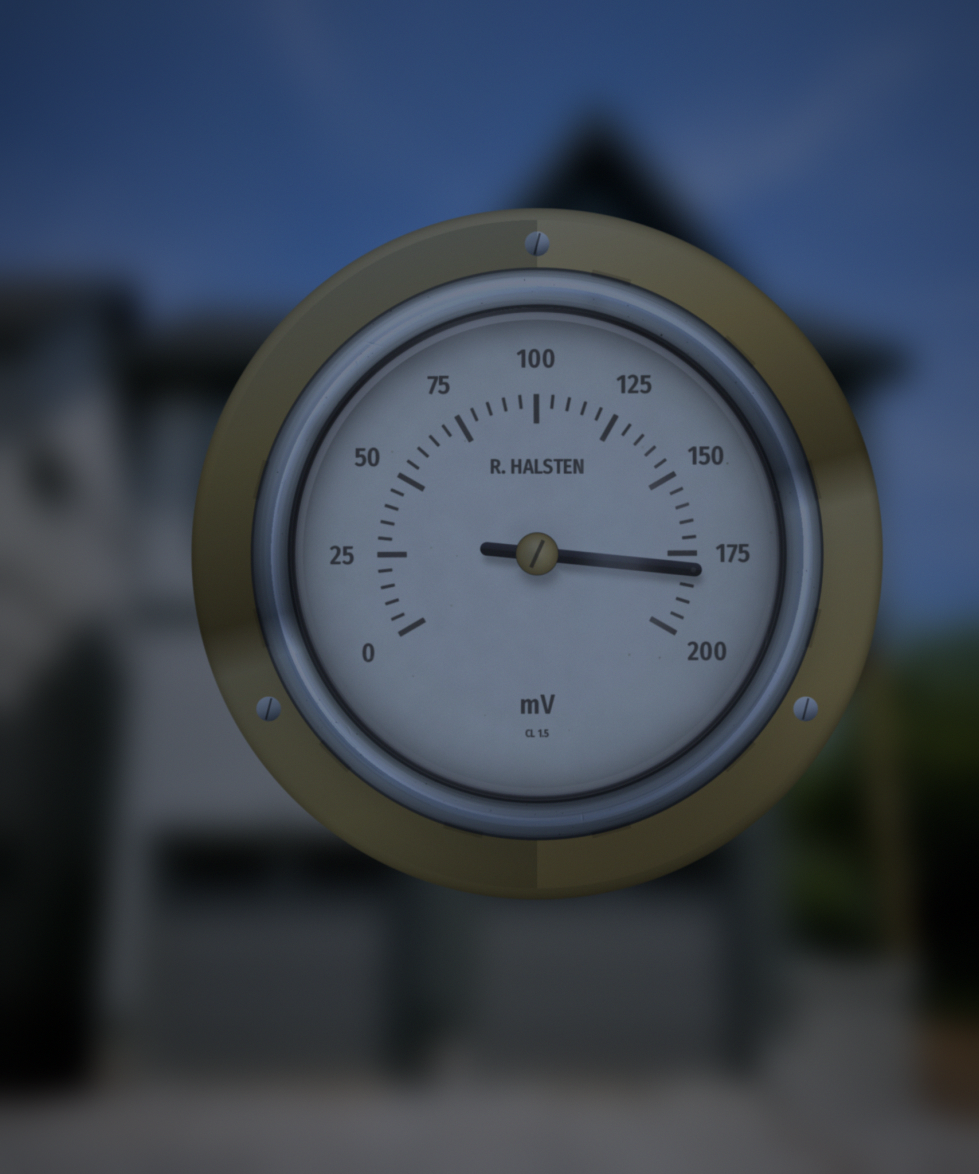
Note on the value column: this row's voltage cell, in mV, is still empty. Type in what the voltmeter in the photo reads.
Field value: 180 mV
